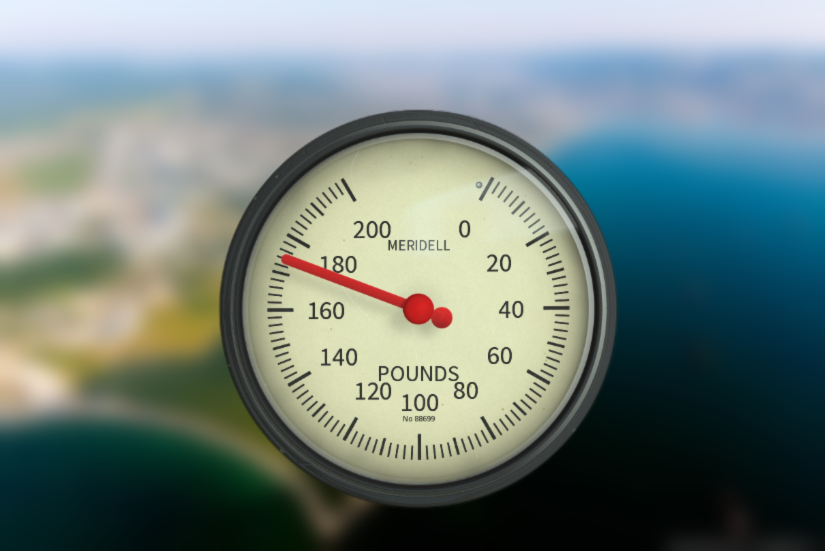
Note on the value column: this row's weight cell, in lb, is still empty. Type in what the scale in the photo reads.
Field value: 174 lb
